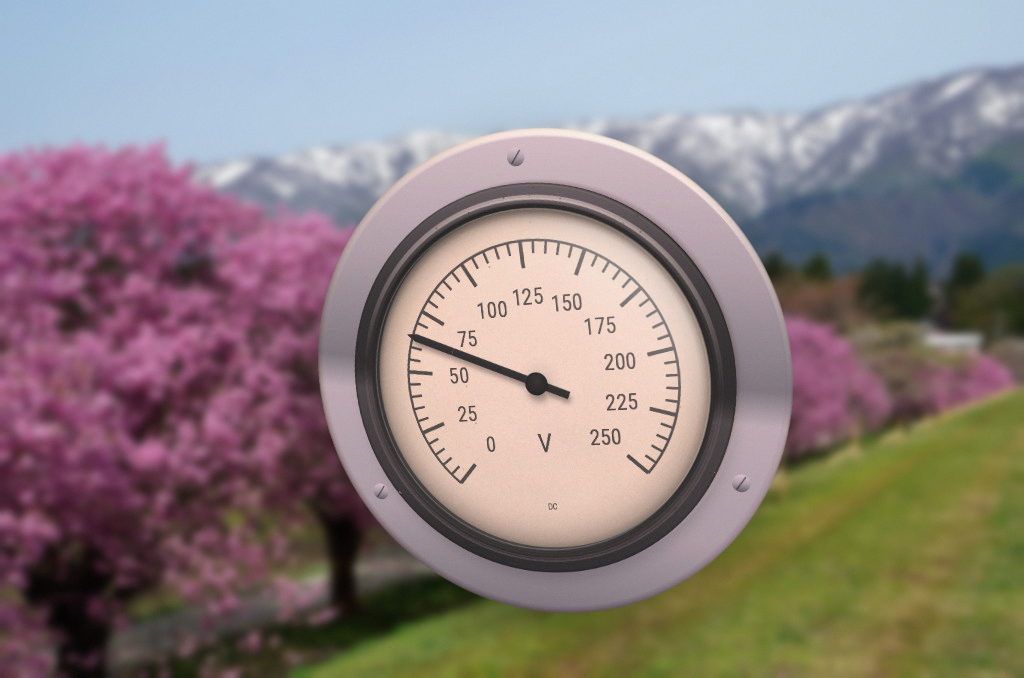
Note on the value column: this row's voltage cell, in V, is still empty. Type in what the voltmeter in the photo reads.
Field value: 65 V
